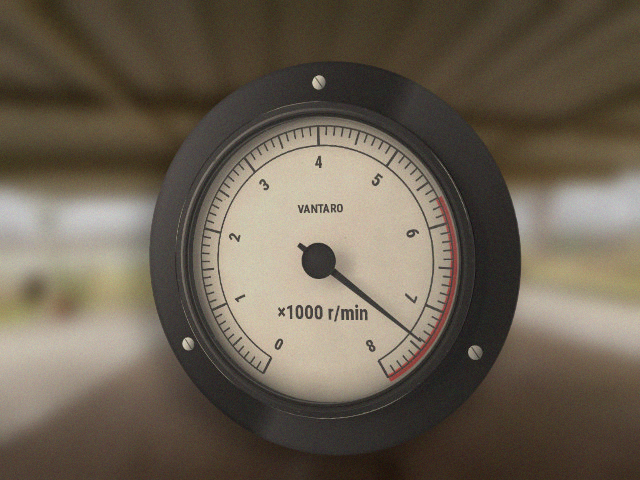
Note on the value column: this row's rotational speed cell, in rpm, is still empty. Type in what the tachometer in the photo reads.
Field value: 7400 rpm
